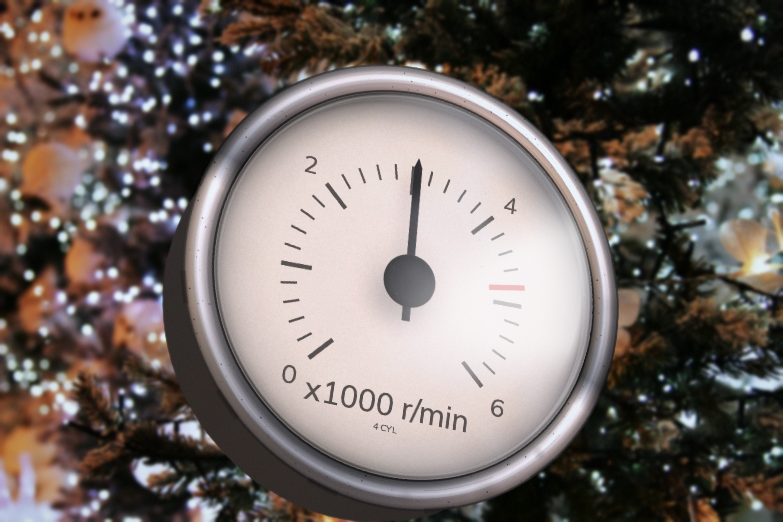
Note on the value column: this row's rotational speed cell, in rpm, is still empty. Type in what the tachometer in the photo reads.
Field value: 3000 rpm
